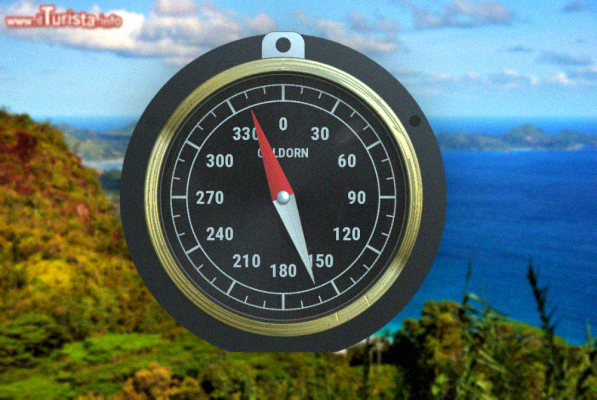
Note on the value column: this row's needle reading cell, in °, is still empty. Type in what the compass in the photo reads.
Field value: 340 °
